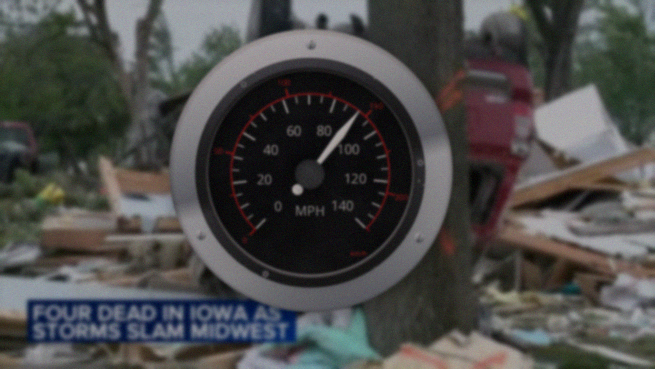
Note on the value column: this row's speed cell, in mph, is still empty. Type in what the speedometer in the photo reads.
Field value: 90 mph
